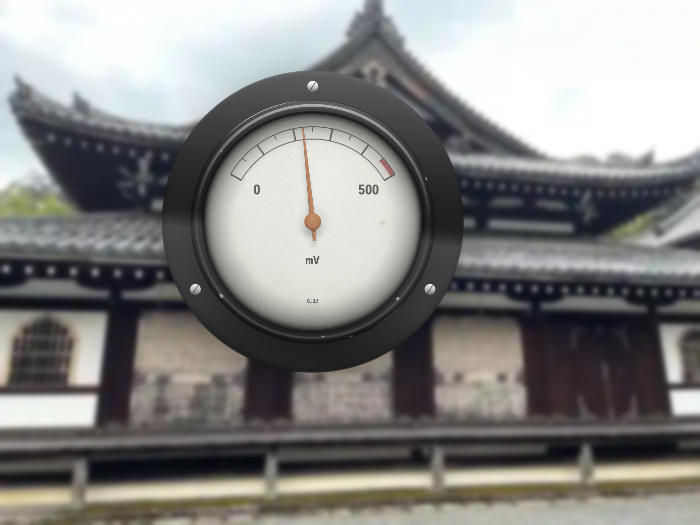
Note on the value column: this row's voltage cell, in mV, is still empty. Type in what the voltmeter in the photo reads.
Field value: 225 mV
